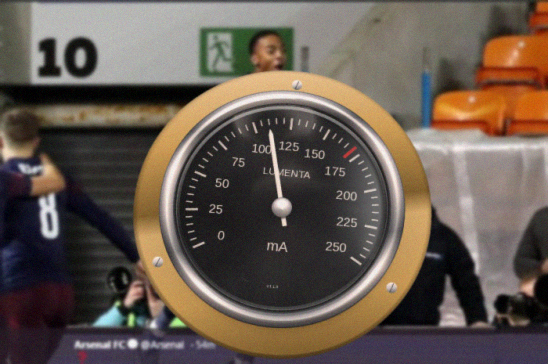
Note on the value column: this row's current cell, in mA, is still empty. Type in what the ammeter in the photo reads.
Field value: 110 mA
